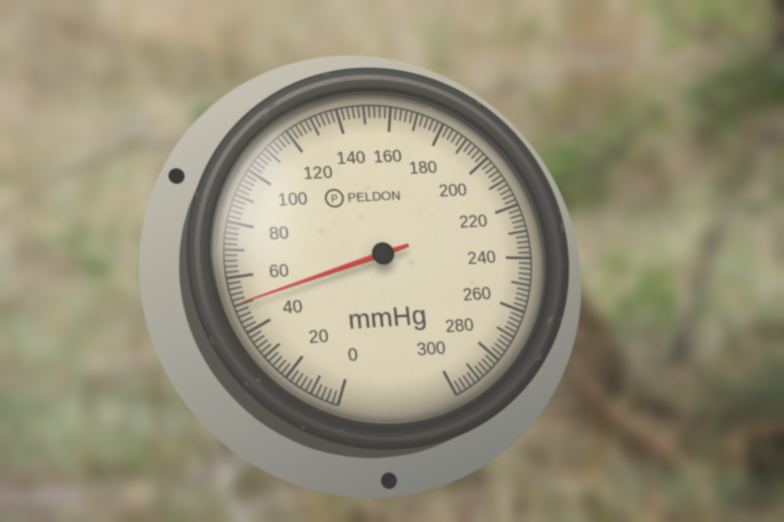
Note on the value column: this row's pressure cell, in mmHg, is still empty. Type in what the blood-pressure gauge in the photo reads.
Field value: 50 mmHg
